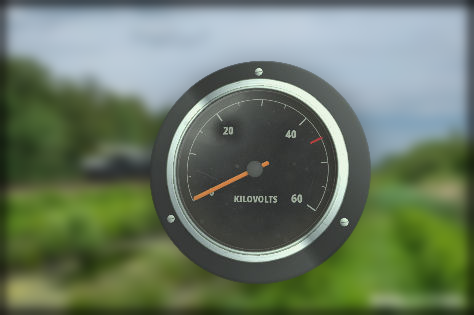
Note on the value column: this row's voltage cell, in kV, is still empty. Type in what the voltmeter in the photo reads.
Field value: 0 kV
